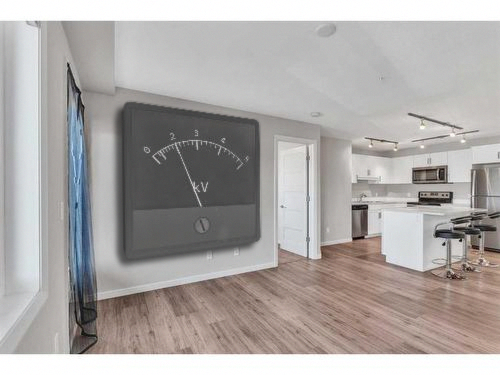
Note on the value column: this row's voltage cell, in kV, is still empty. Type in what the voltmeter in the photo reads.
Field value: 2 kV
